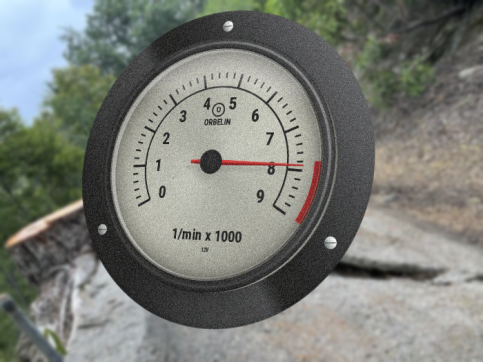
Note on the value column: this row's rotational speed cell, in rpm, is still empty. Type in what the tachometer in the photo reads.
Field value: 7900 rpm
